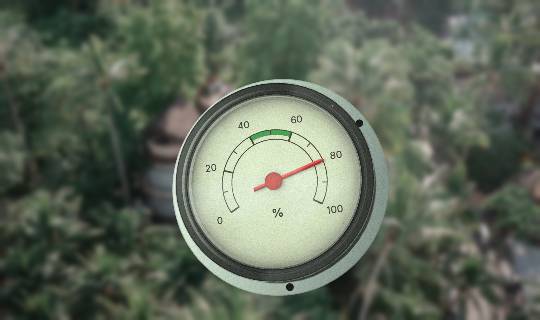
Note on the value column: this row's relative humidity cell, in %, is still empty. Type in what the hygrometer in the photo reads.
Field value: 80 %
